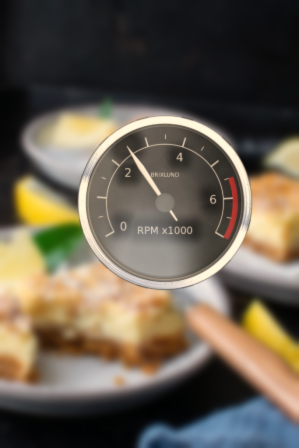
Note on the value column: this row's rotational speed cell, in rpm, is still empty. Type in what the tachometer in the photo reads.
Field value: 2500 rpm
